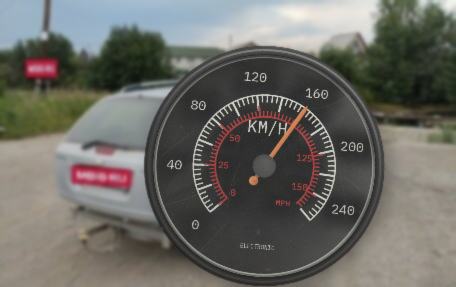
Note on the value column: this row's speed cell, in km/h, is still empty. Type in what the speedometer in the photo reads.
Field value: 160 km/h
